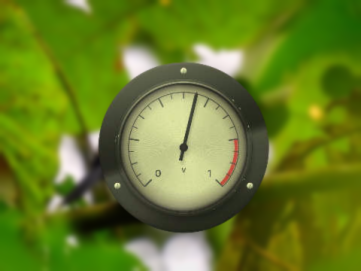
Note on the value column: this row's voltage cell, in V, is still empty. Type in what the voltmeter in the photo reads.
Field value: 0.55 V
